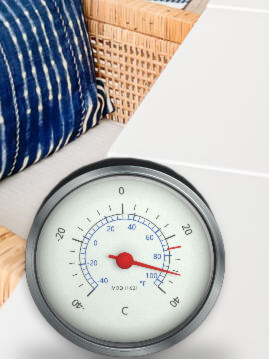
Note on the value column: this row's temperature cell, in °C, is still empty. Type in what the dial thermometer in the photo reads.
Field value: 32 °C
